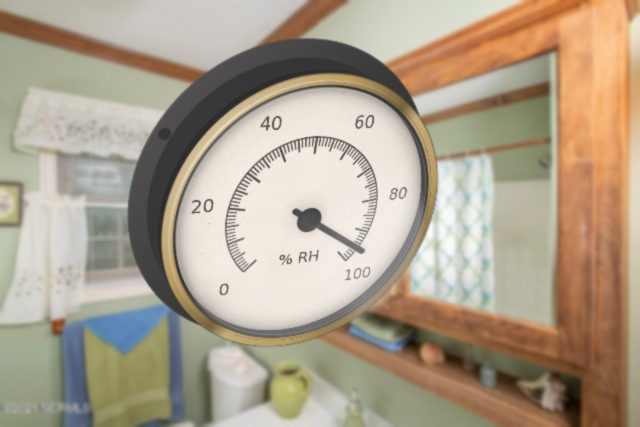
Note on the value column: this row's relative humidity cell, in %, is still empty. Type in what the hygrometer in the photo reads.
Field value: 95 %
